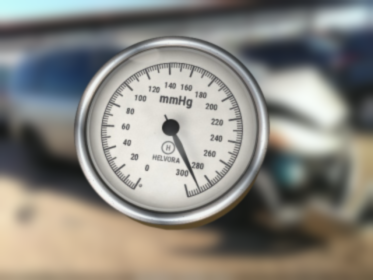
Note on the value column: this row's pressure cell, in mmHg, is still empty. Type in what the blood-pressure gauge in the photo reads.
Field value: 290 mmHg
